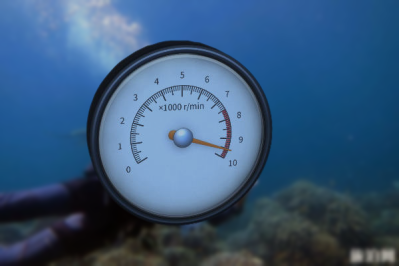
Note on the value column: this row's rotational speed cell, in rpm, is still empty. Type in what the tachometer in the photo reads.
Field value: 9500 rpm
